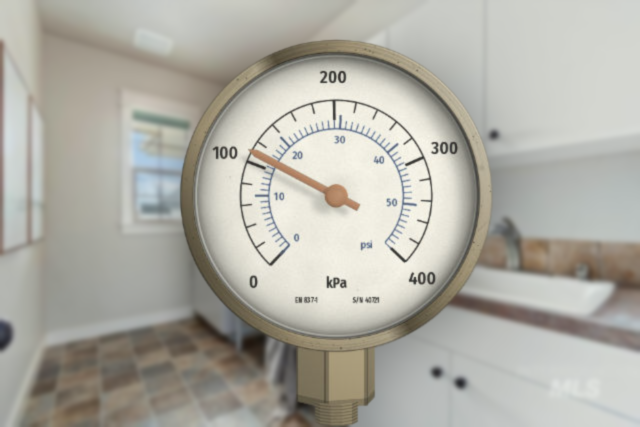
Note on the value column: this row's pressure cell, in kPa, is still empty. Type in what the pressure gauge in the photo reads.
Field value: 110 kPa
